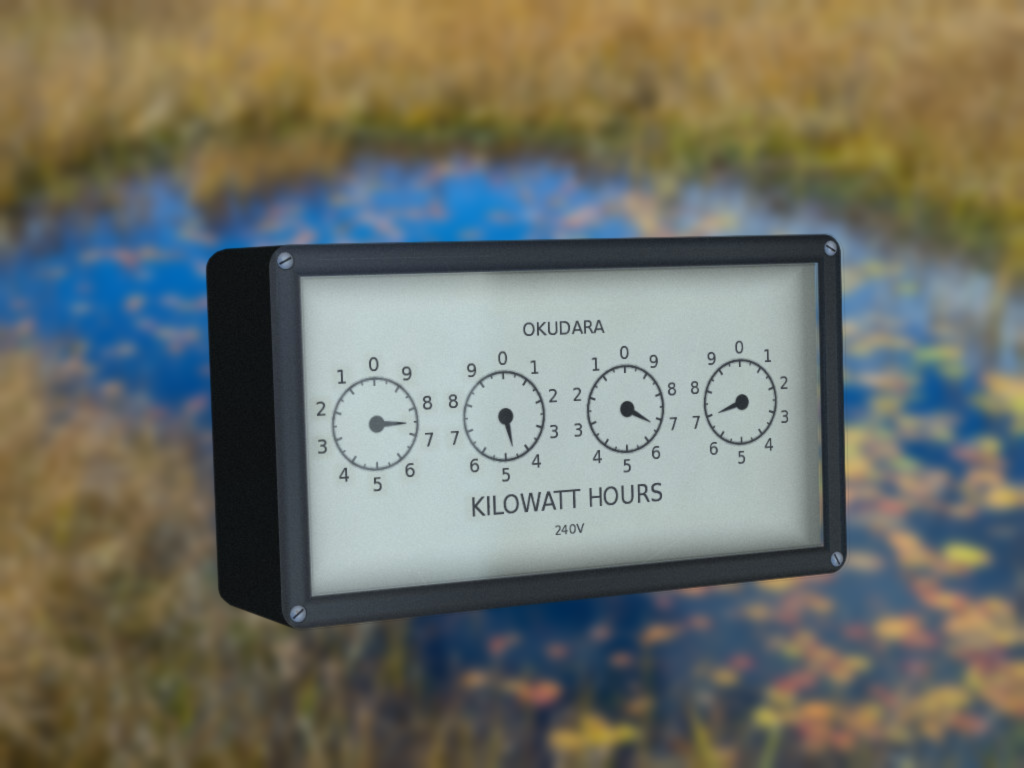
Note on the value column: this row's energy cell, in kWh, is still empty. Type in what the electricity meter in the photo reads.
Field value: 7467 kWh
